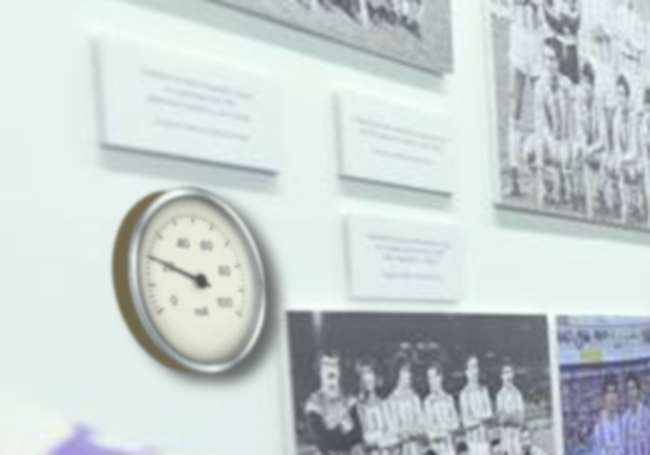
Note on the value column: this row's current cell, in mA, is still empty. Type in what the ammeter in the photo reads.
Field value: 20 mA
